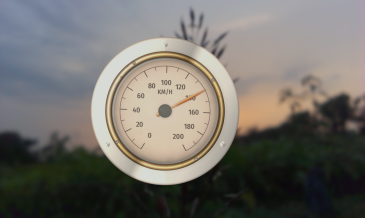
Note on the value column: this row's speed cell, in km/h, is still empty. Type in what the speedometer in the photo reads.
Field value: 140 km/h
